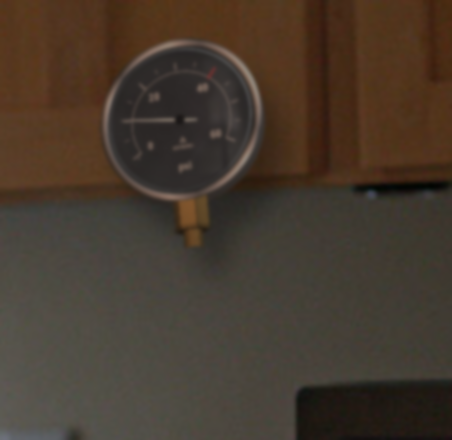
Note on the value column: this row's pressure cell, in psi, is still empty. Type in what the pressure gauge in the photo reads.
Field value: 10 psi
